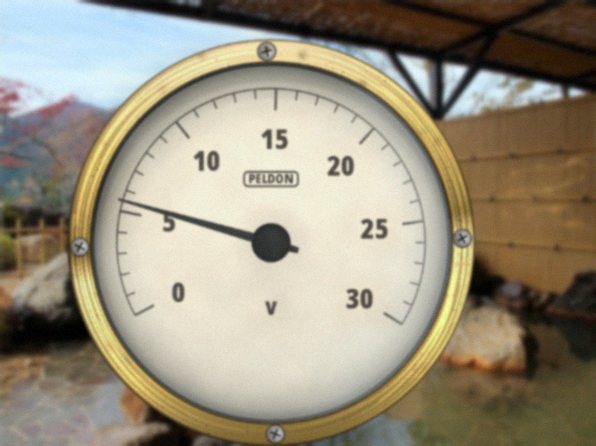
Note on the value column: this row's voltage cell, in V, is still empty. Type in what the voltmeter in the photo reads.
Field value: 5.5 V
